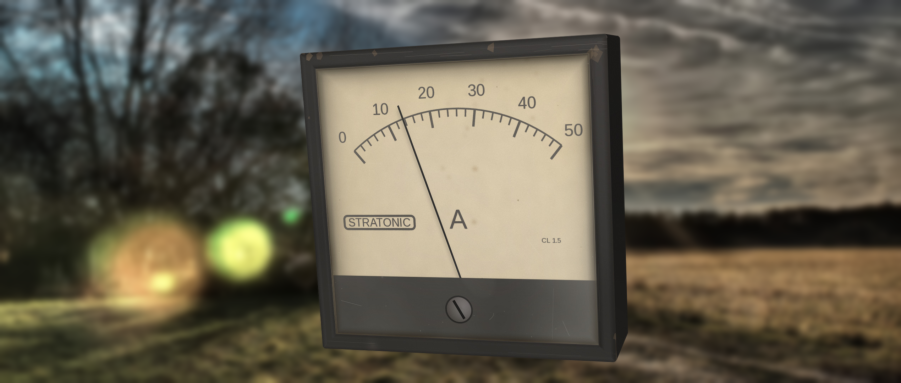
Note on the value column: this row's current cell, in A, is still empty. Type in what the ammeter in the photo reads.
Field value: 14 A
